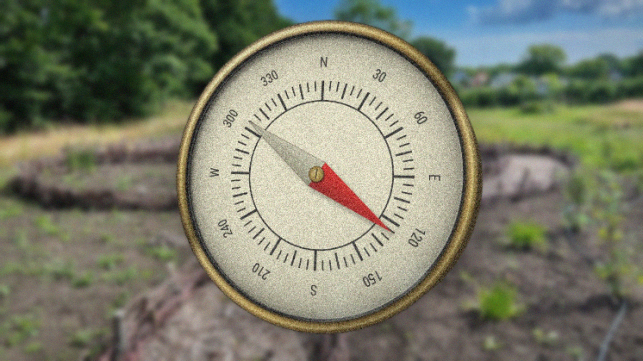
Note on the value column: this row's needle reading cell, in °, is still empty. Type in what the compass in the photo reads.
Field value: 125 °
